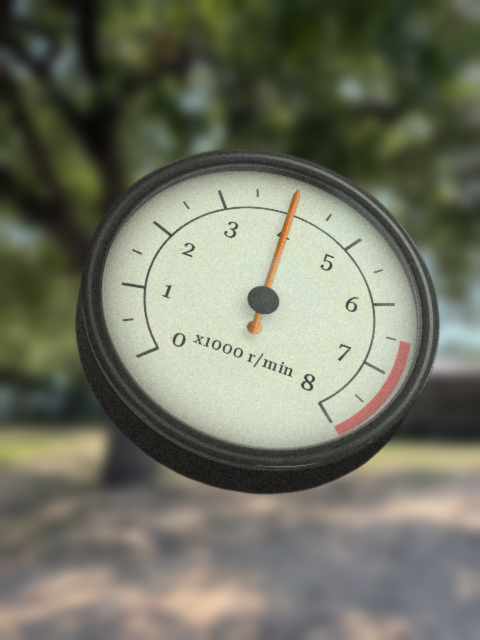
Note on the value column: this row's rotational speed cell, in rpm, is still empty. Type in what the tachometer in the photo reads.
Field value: 4000 rpm
